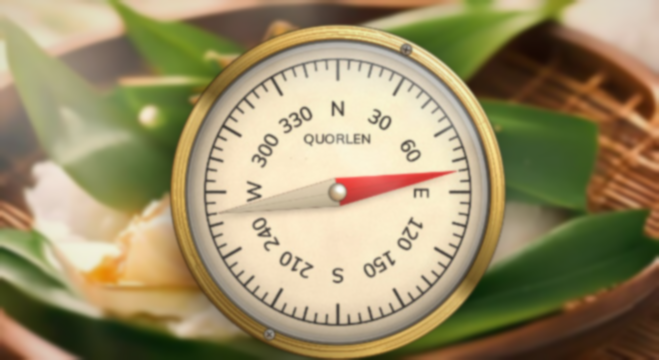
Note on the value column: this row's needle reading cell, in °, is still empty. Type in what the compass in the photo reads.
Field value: 80 °
